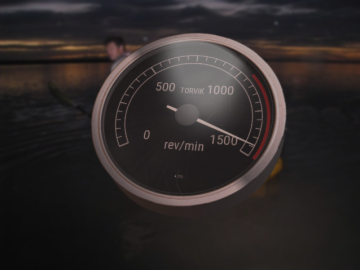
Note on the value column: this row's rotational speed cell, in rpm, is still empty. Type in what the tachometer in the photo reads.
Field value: 1450 rpm
